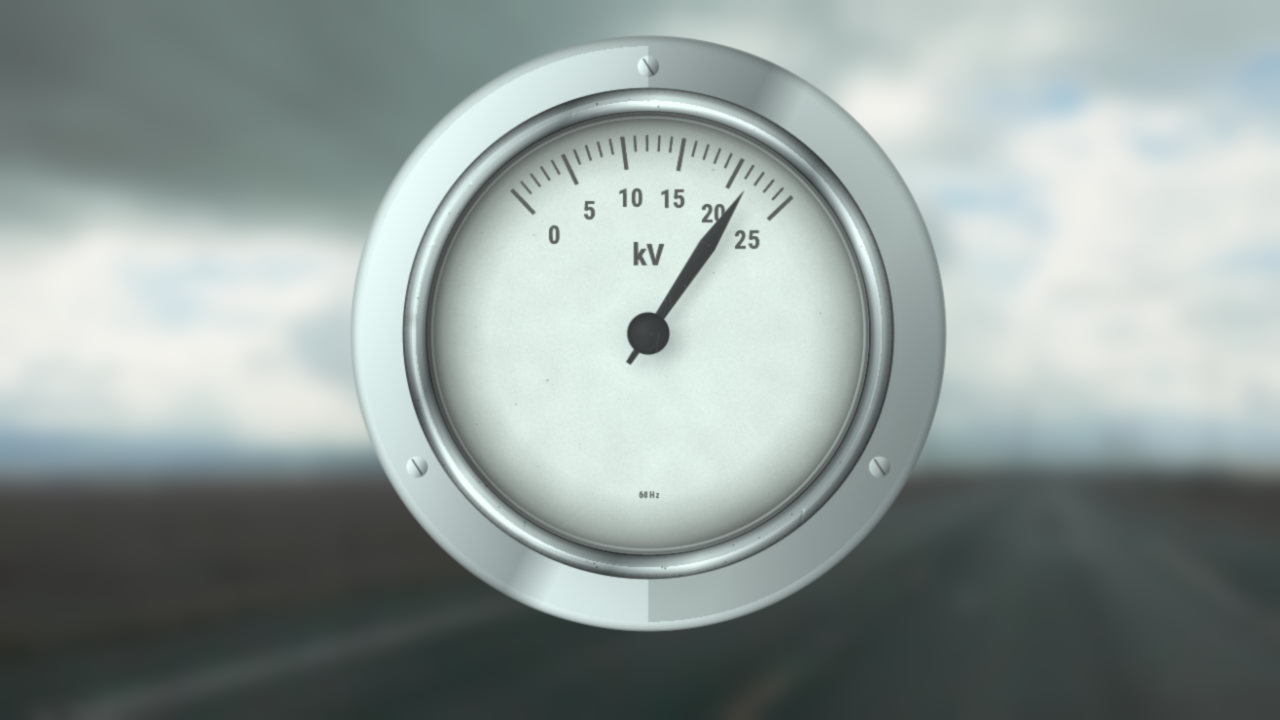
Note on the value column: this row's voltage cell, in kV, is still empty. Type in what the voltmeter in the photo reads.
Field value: 21.5 kV
